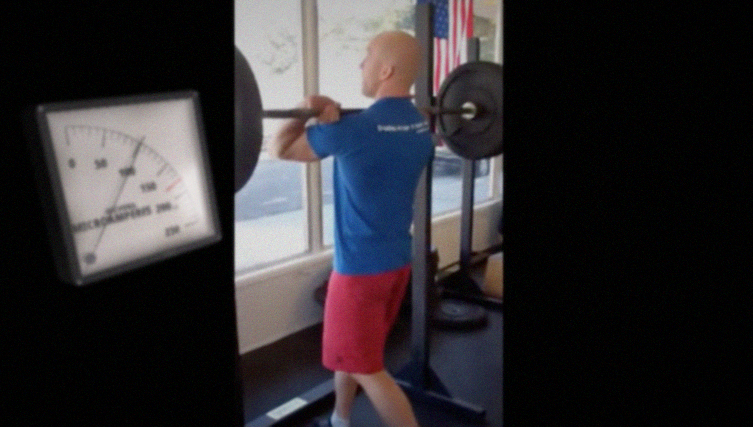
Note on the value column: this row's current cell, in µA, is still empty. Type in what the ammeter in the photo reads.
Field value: 100 µA
